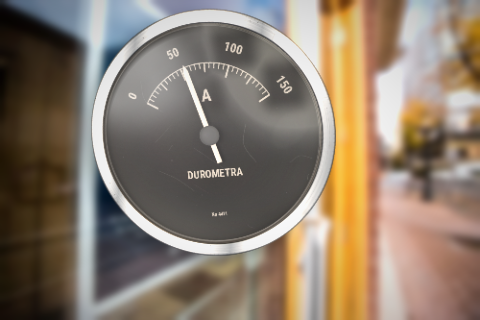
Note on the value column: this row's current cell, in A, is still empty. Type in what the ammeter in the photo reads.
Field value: 55 A
